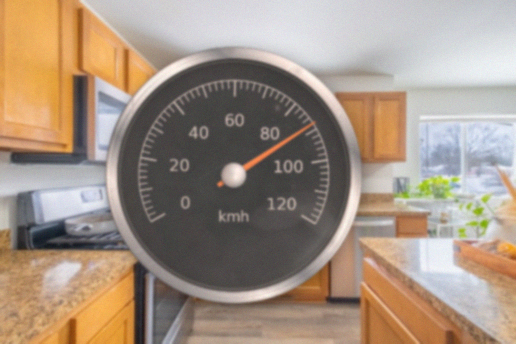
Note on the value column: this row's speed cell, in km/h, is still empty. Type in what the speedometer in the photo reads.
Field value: 88 km/h
